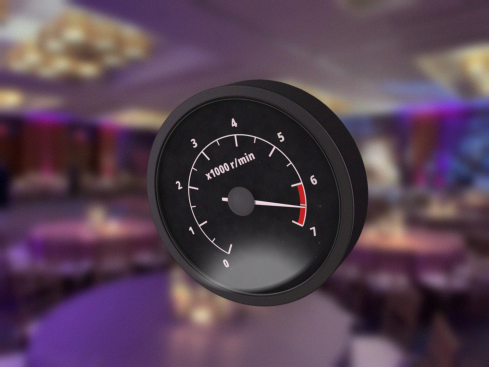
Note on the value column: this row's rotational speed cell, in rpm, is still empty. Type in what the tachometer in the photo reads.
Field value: 6500 rpm
